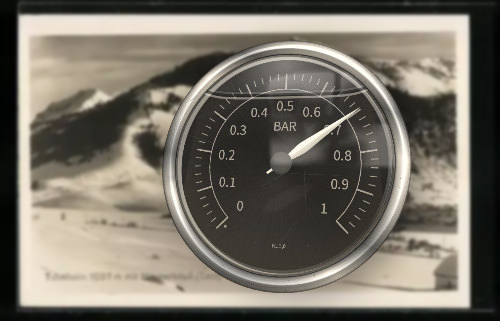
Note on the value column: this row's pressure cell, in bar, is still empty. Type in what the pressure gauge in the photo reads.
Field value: 0.7 bar
